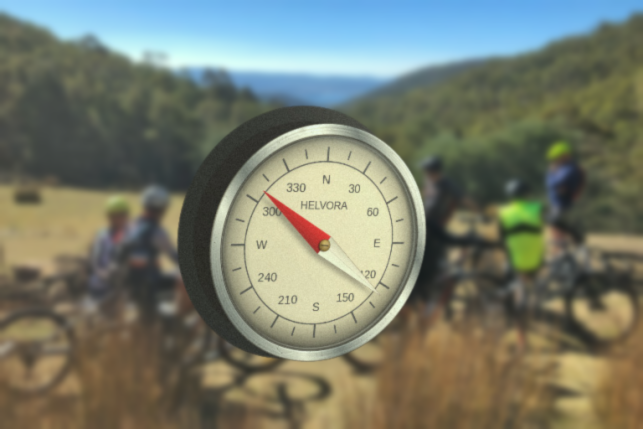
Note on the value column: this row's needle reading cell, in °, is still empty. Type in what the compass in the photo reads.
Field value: 307.5 °
